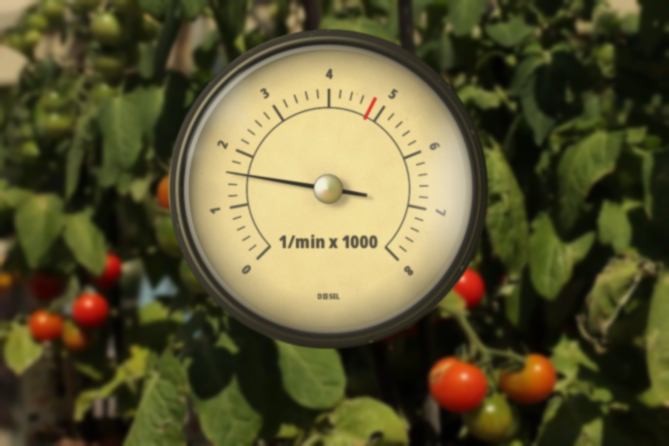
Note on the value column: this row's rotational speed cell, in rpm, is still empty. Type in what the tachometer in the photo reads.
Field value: 1600 rpm
